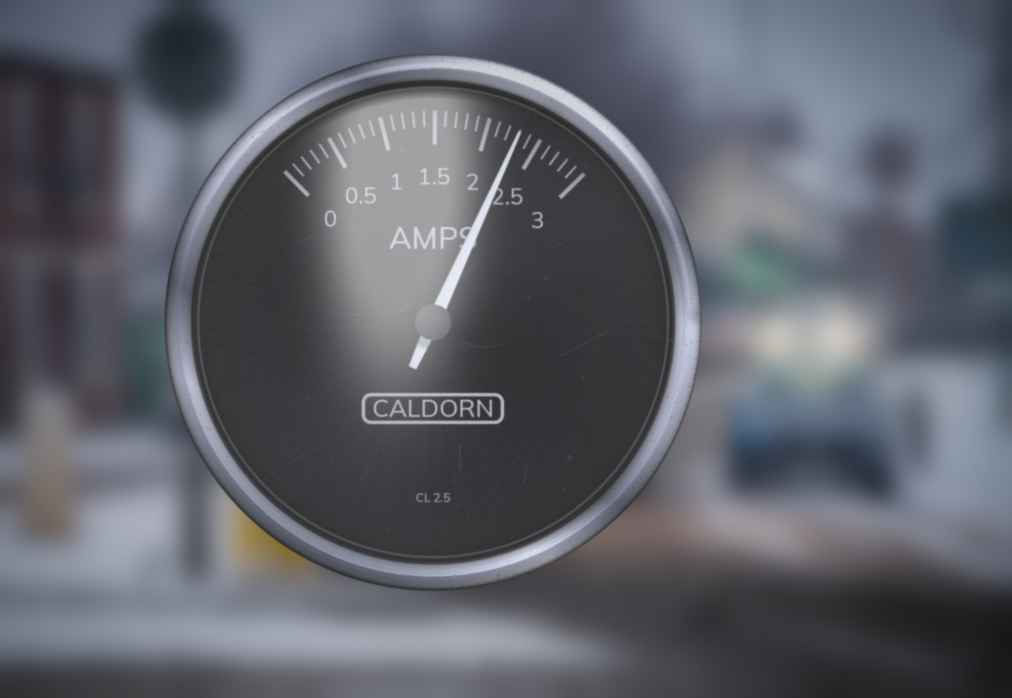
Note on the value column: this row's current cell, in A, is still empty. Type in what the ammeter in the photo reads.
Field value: 2.3 A
